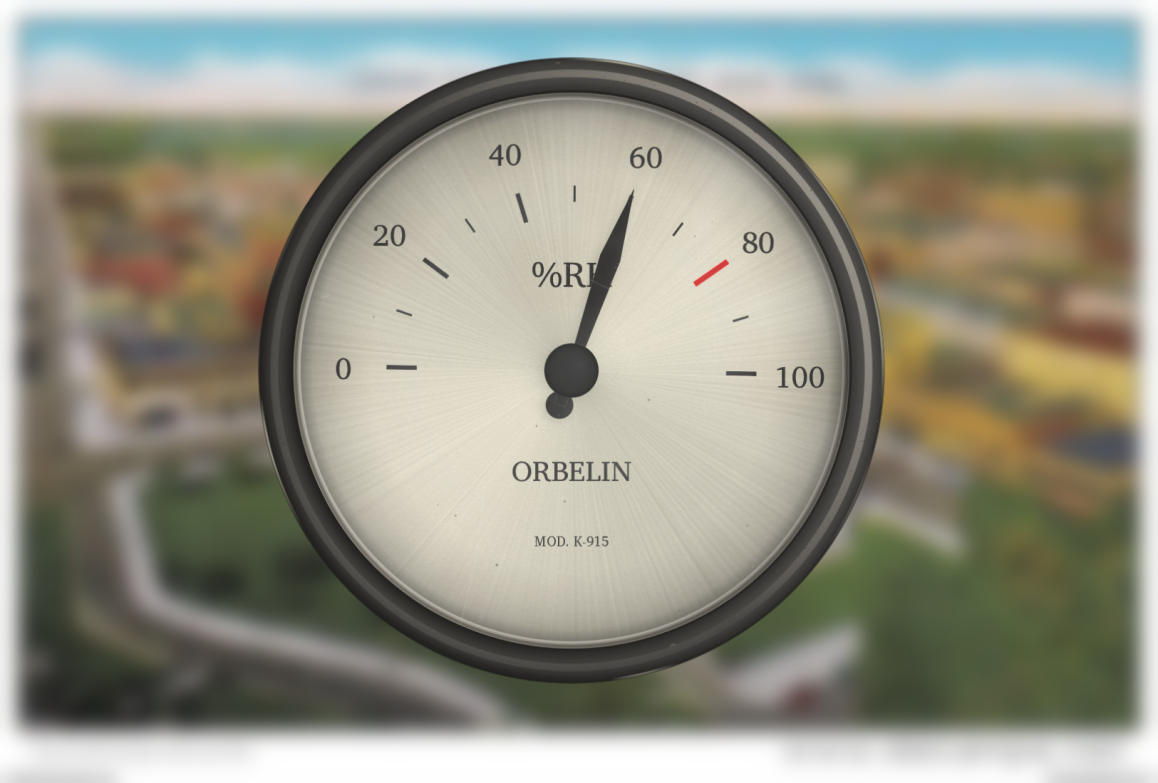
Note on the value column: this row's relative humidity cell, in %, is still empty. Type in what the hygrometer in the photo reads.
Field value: 60 %
